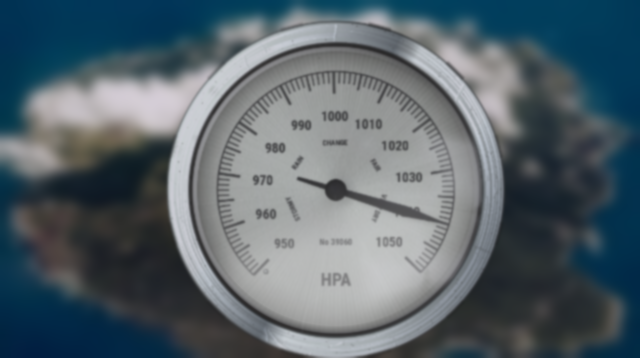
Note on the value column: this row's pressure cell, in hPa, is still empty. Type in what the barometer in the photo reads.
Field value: 1040 hPa
